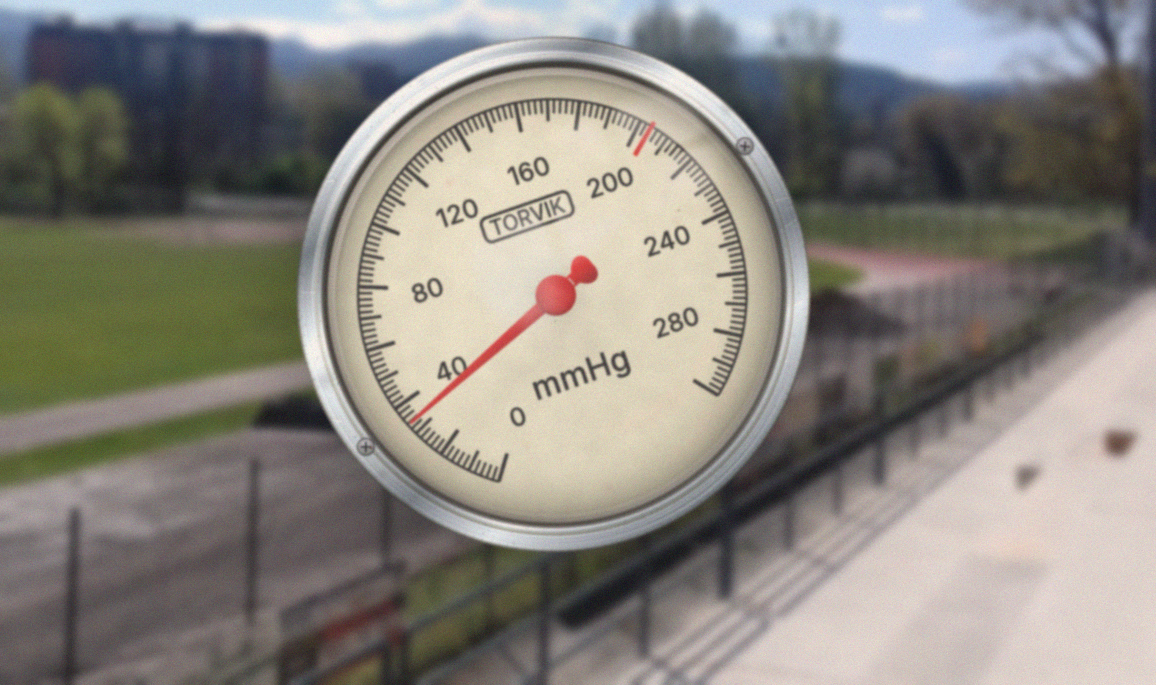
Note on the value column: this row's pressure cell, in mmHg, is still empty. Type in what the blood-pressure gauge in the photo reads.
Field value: 34 mmHg
